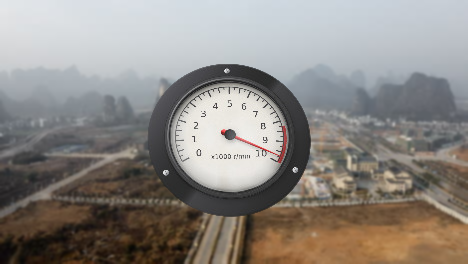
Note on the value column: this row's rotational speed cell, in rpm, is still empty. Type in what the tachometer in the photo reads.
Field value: 9750 rpm
